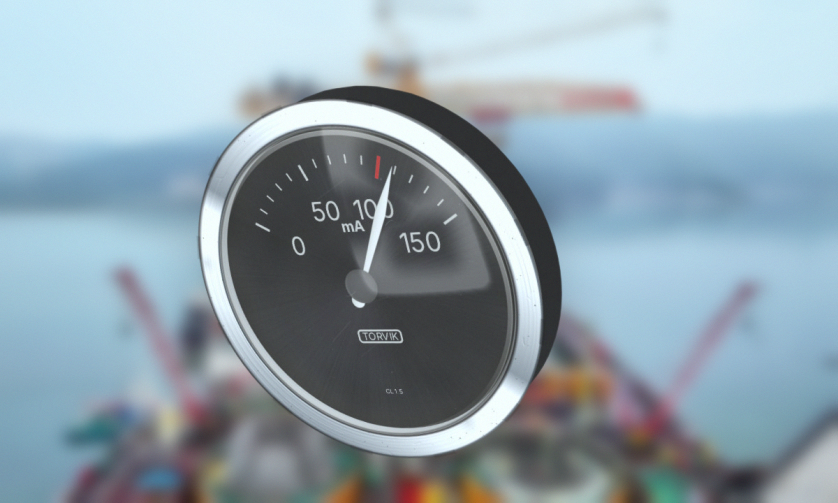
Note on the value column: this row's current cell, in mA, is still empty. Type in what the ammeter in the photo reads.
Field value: 110 mA
